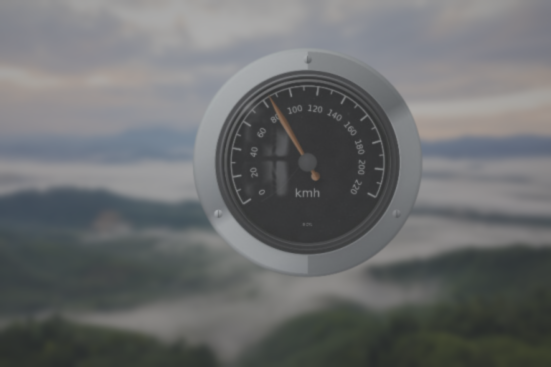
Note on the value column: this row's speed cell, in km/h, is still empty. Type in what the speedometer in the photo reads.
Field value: 85 km/h
